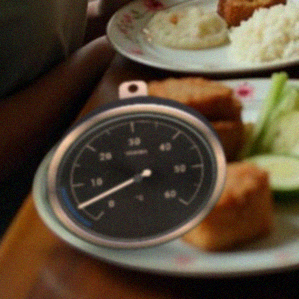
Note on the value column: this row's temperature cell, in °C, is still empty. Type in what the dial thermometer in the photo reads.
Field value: 5 °C
